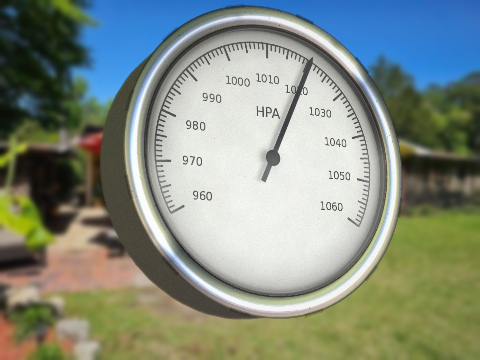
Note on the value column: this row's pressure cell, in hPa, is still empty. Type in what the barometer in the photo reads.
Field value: 1020 hPa
